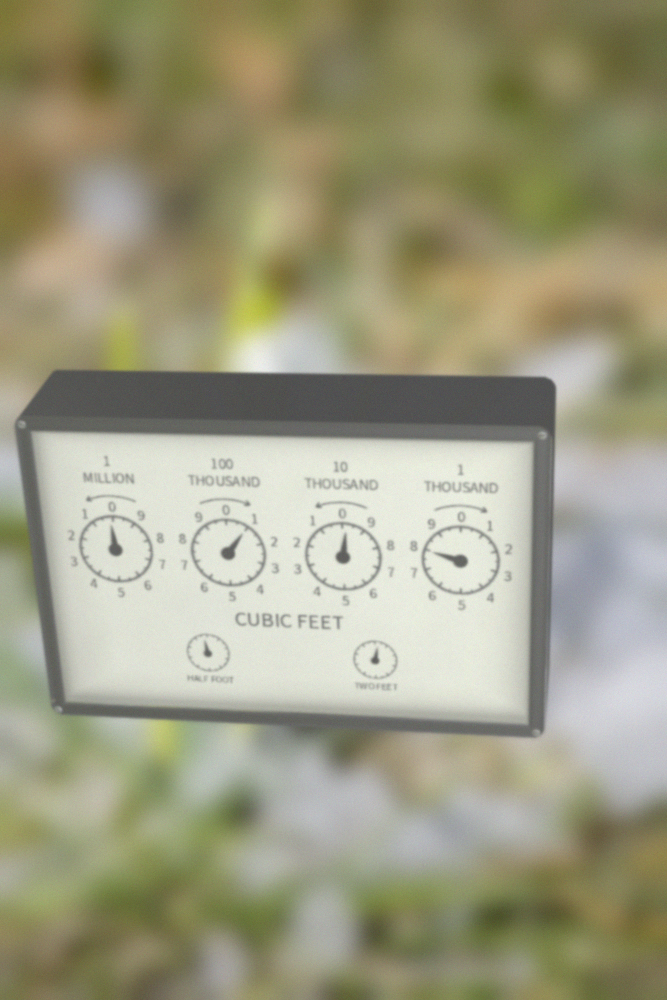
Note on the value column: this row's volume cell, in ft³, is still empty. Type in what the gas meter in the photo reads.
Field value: 9800 ft³
